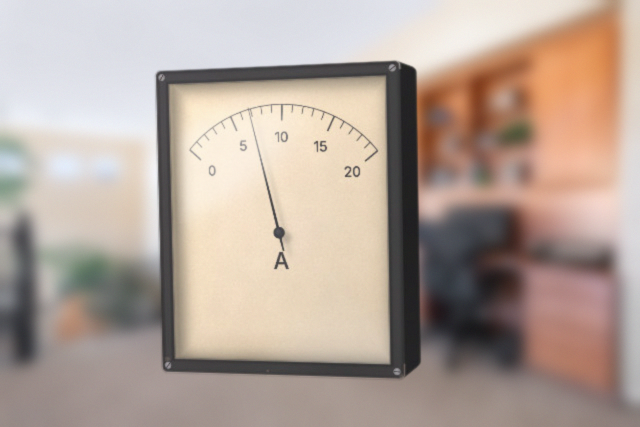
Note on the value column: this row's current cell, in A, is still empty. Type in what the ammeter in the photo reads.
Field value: 7 A
